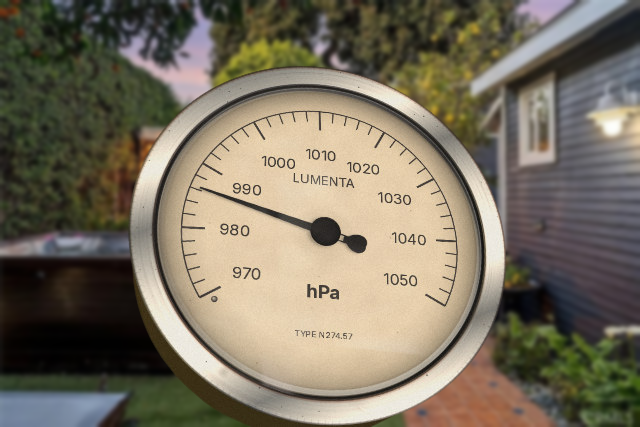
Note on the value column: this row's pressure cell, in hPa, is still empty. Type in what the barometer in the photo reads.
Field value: 986 hPa
